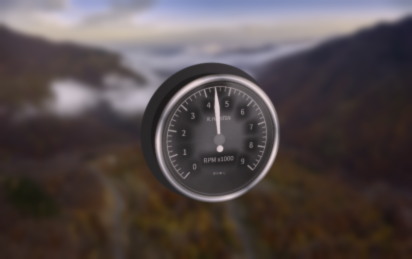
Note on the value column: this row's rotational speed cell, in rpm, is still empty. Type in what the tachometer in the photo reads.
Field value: 4400 rpm
